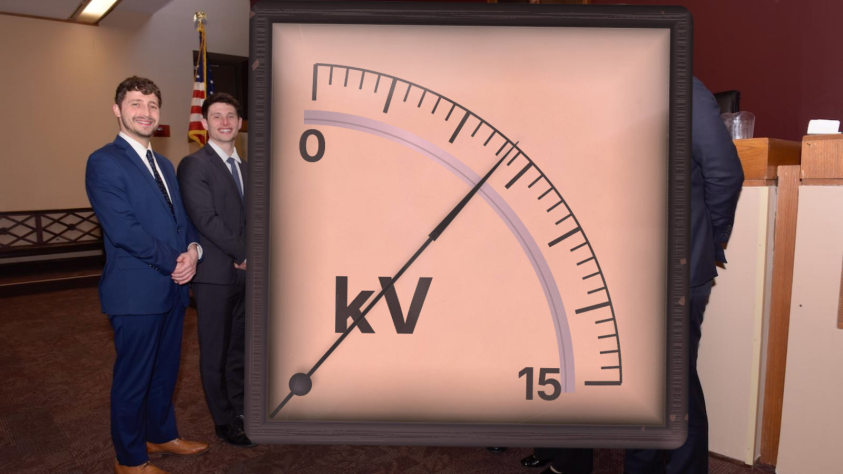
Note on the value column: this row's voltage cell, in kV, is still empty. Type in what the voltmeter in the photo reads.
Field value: 6.75 kV
